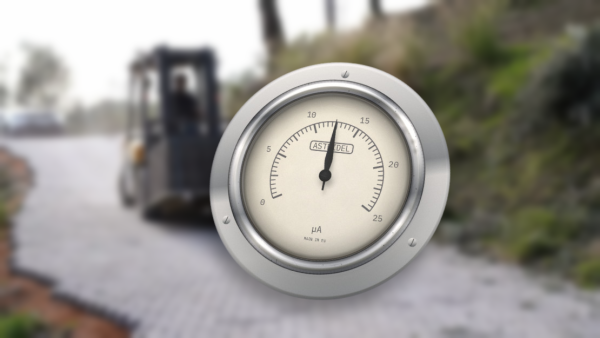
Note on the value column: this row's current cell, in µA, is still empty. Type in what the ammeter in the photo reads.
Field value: 12.5 µA
